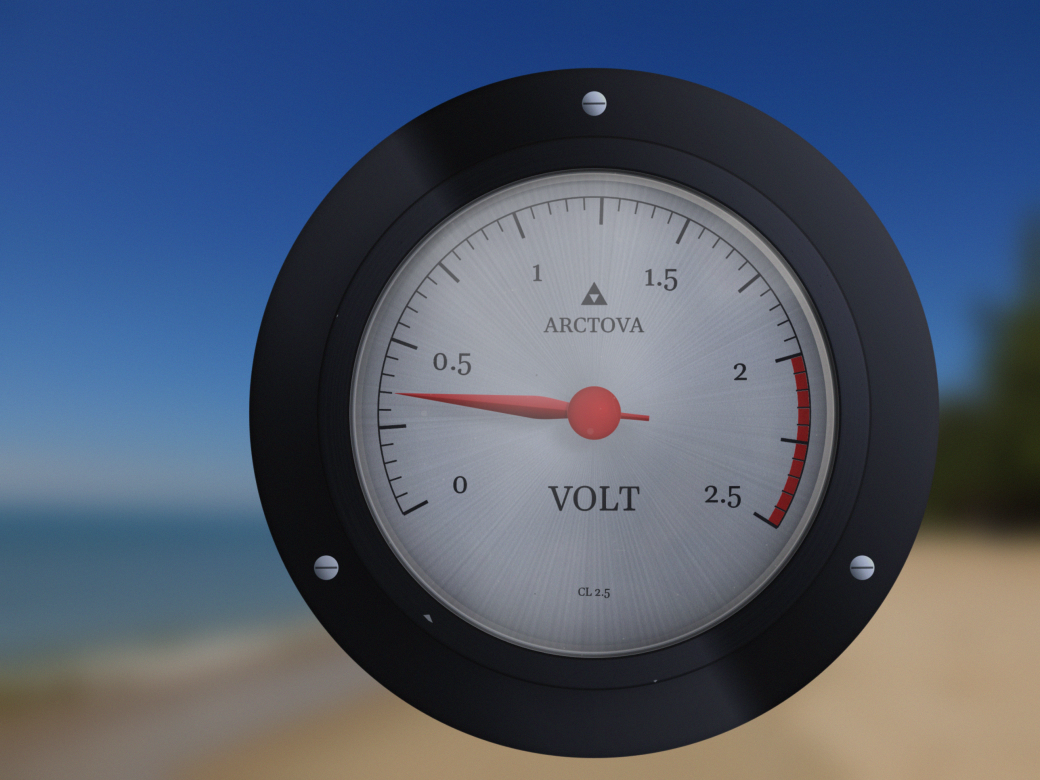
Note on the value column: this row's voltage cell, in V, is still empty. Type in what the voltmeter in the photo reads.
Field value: 0.35 V
